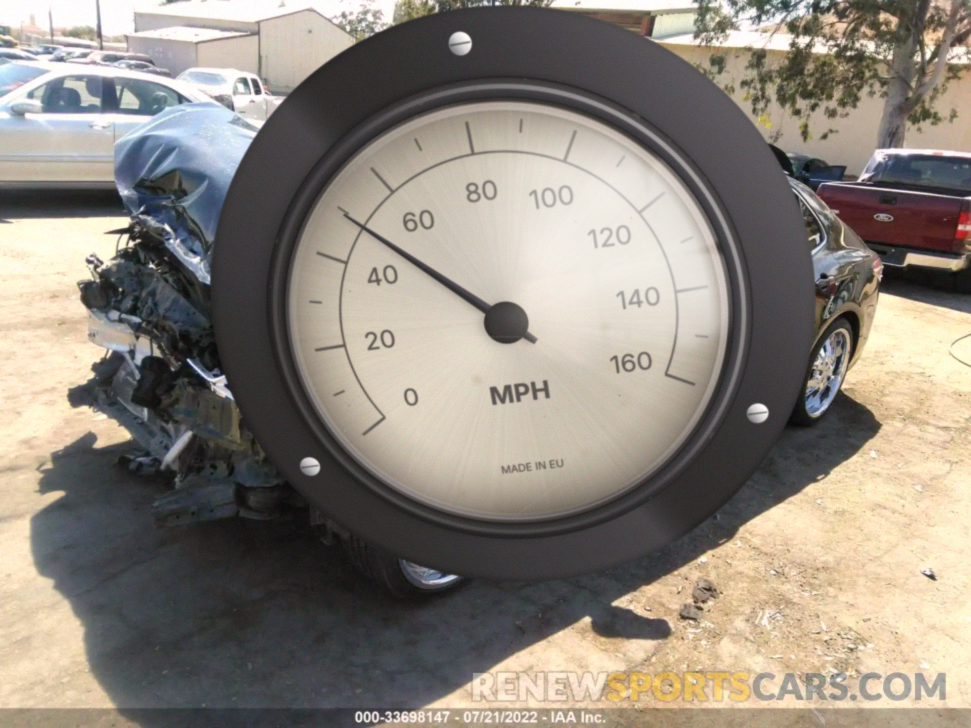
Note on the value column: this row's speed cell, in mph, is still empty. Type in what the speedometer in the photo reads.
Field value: 50 mph
